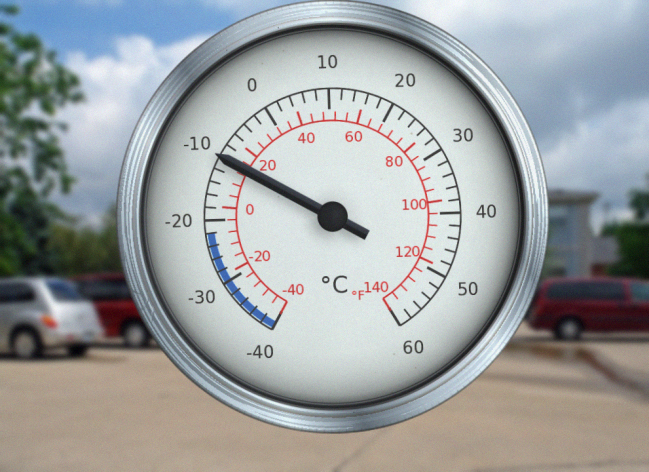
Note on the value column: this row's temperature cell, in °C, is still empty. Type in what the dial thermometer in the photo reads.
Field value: -10 °C
